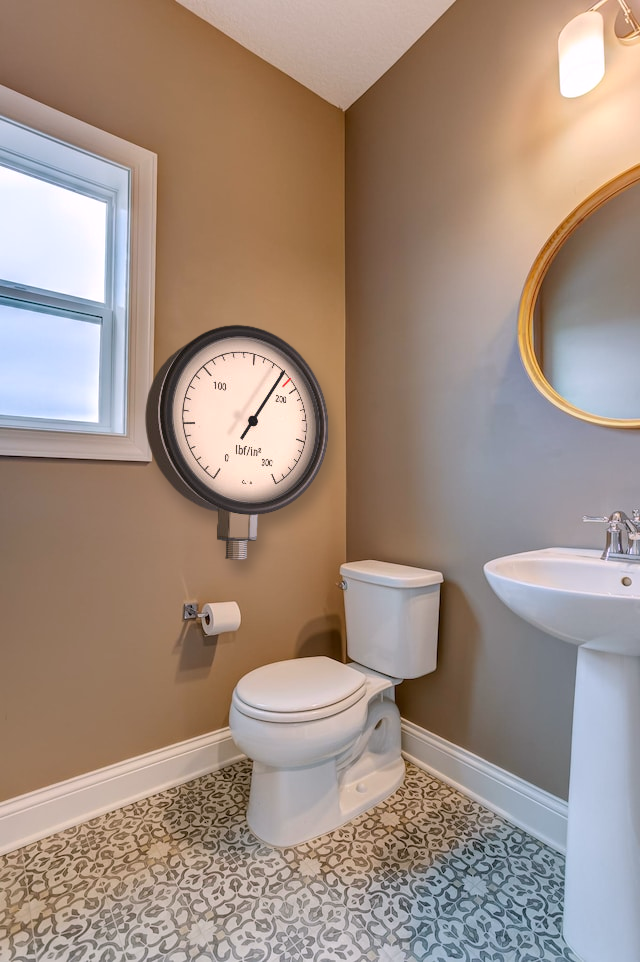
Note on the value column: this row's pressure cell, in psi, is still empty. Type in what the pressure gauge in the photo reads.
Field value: 180 psi
